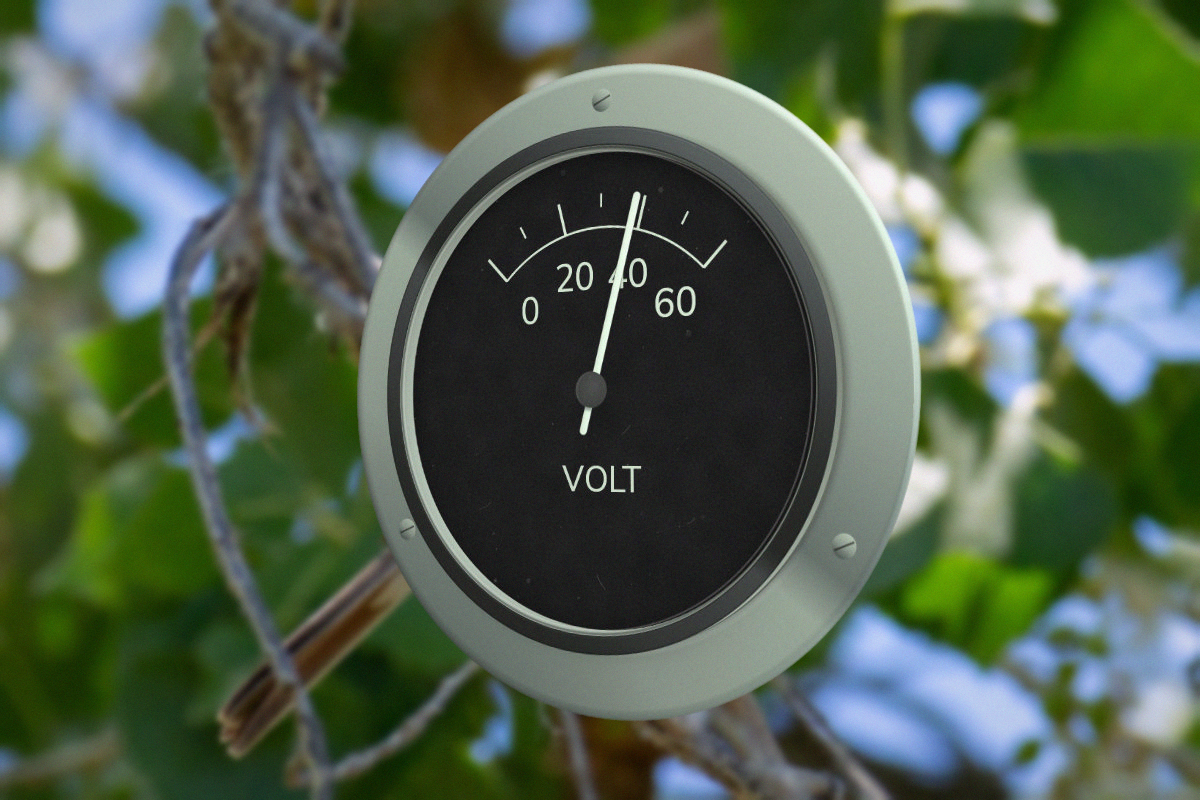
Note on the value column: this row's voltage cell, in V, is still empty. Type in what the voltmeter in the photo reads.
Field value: 40 V
